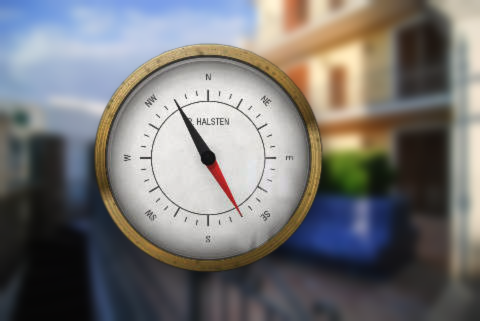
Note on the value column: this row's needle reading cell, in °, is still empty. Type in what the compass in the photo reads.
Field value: 150 °
